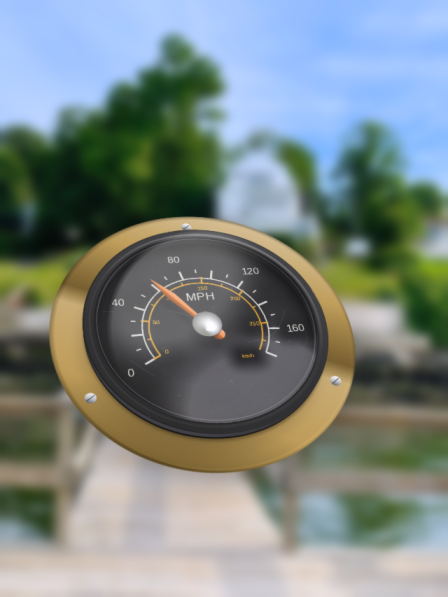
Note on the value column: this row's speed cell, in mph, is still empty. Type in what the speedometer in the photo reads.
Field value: 60 mph
